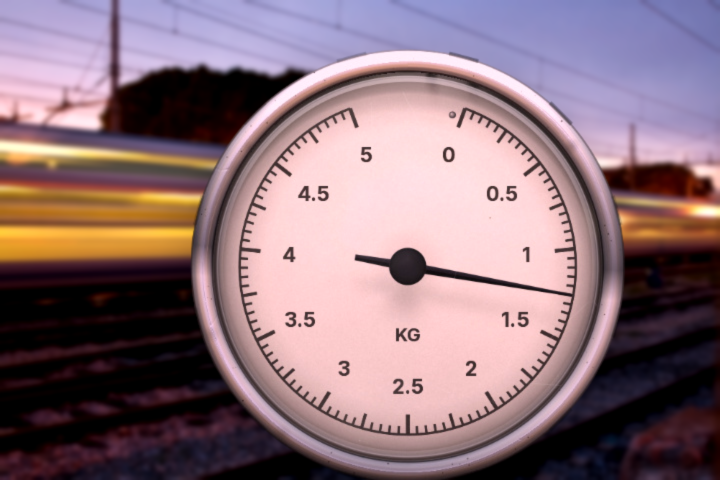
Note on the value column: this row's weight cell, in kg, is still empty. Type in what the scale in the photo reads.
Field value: 1.25 kg
